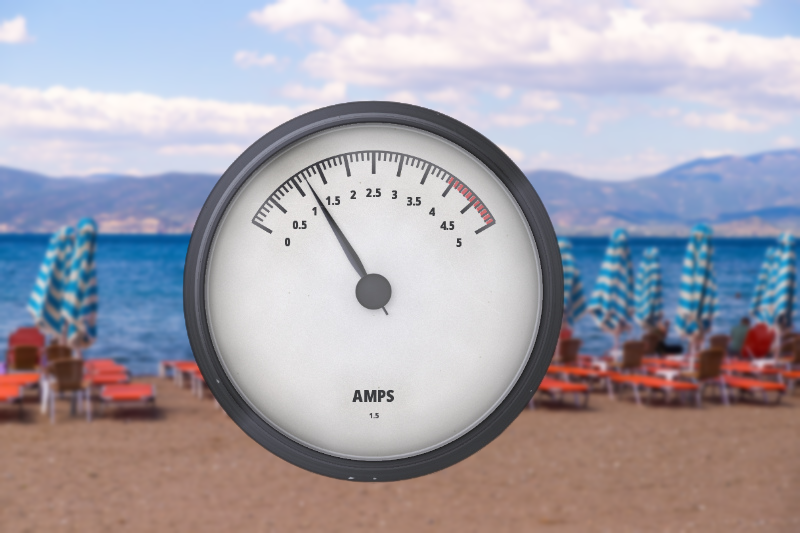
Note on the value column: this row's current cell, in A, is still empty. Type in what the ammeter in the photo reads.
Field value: 1.2 A
